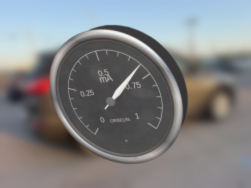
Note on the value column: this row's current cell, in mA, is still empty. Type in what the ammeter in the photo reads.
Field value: 0.7 mA
